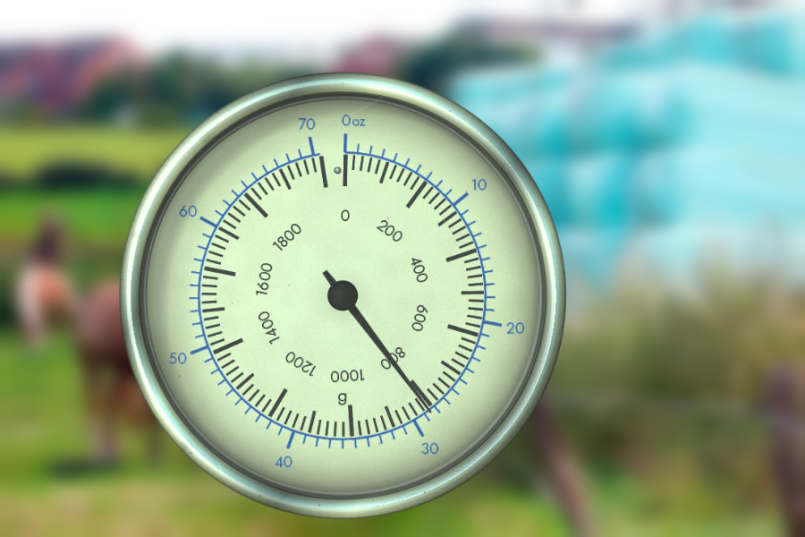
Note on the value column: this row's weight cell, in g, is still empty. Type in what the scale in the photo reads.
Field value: 810 g
